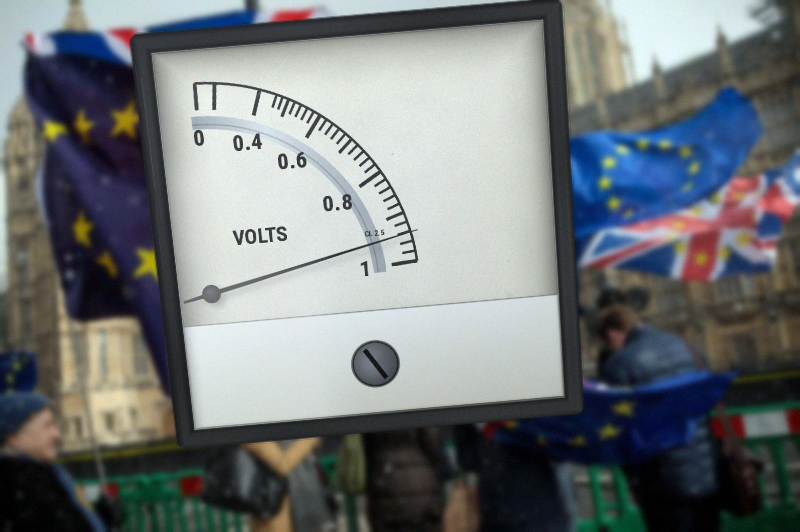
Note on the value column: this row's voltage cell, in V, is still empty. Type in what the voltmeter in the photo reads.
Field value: 0.94 V
